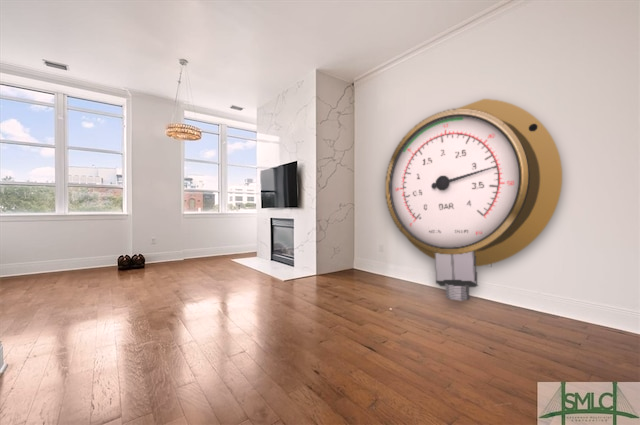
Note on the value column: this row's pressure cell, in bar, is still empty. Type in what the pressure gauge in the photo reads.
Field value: 3.2 bar
